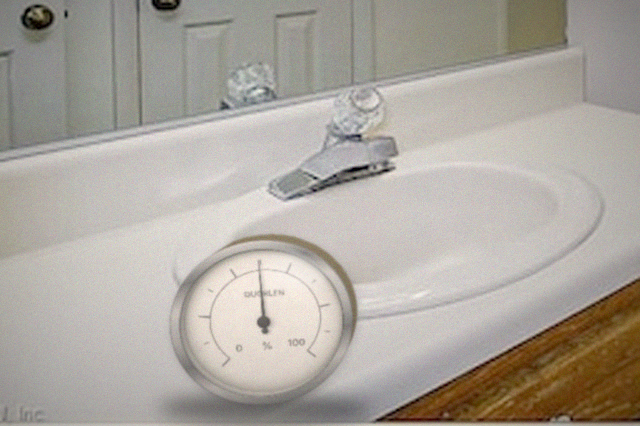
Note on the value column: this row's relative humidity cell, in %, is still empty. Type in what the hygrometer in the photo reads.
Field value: 50 %
